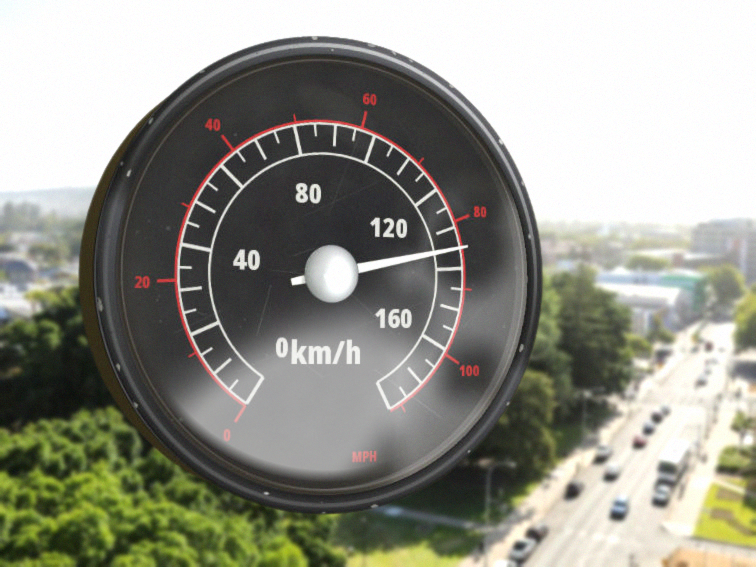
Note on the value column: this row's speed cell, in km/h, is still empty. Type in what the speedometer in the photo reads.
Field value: 135 km/h
